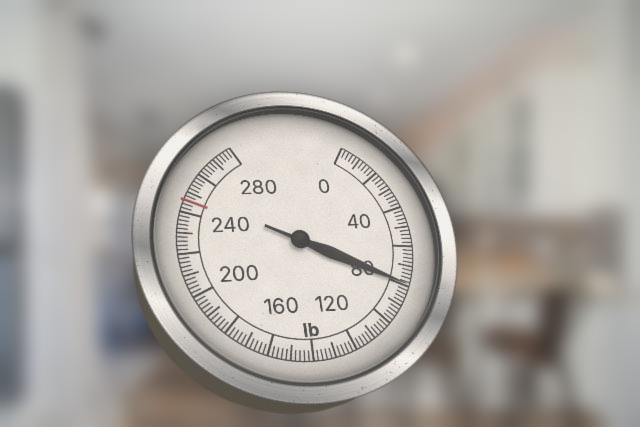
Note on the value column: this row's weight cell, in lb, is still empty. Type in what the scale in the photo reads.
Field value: 80 lb
